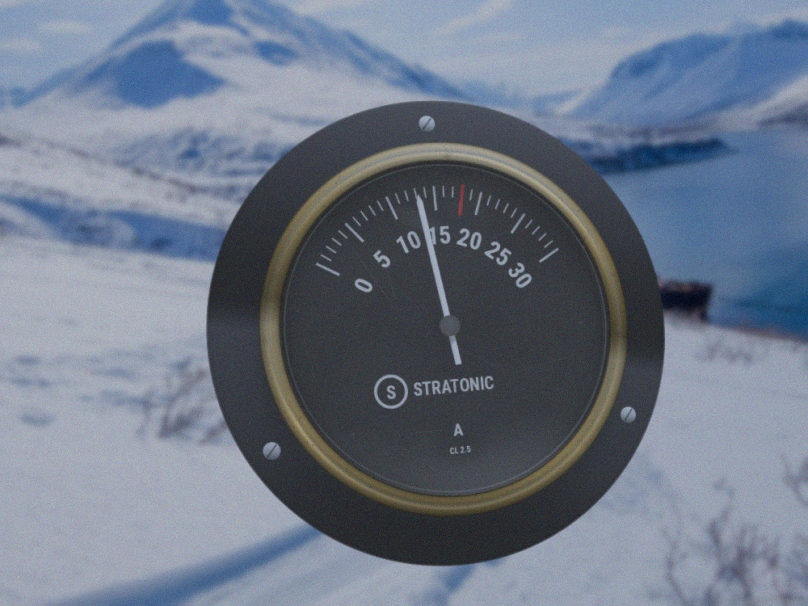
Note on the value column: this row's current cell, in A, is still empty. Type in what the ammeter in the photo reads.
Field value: 13 A
